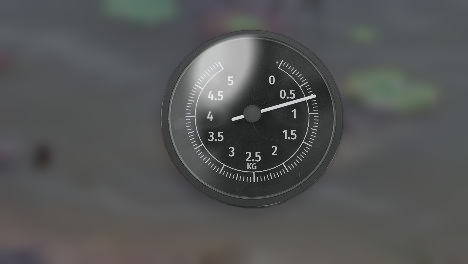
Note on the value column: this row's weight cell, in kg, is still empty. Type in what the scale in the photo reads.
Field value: 0.75 kg
